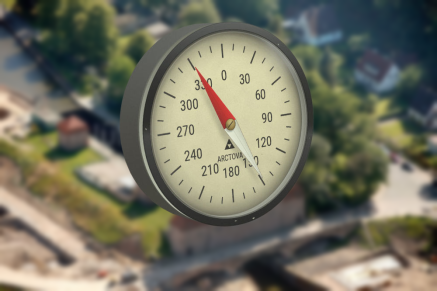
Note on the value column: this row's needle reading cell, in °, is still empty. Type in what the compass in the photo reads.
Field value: 330 °
